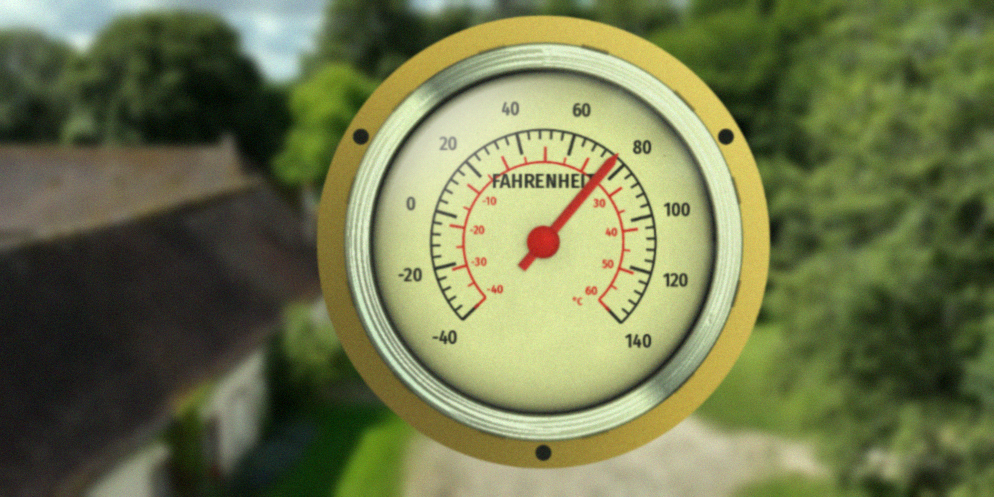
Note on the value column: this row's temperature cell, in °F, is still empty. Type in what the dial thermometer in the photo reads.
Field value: 76 °F
